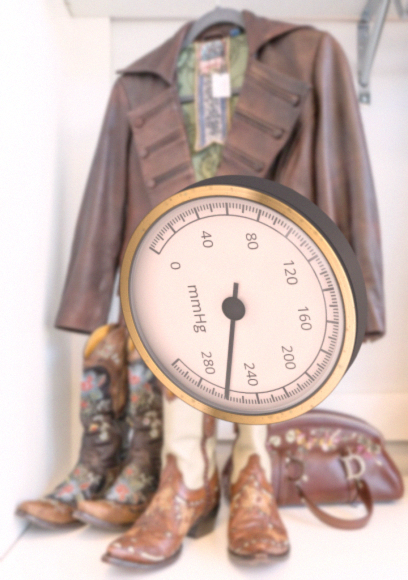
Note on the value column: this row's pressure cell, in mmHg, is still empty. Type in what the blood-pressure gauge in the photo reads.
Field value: 260 mmHg
